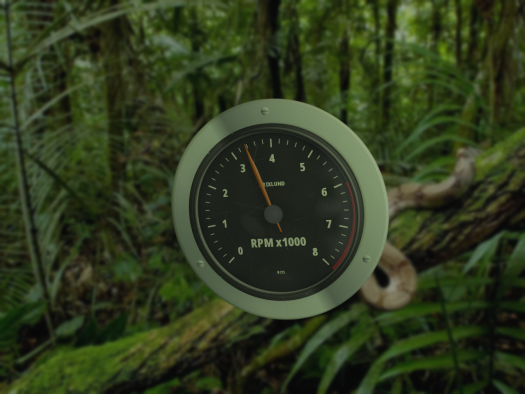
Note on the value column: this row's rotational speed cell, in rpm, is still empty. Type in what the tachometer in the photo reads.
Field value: 3400 rpm
